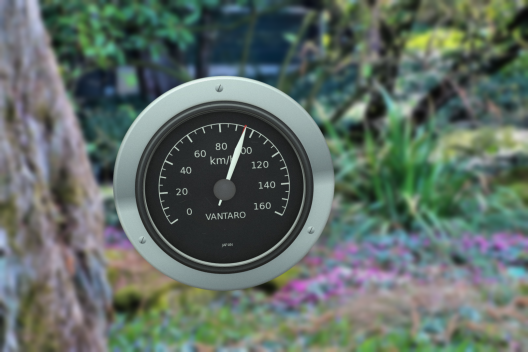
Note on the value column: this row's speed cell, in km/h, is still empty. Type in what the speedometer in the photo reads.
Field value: 95 km/h
